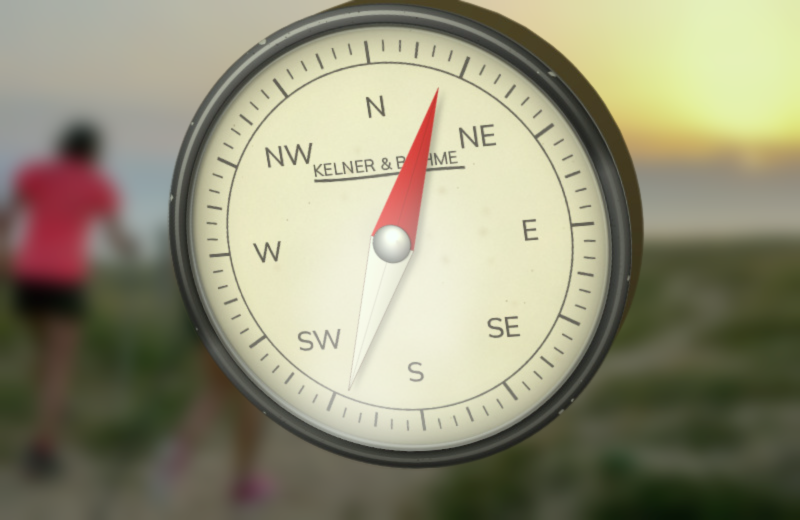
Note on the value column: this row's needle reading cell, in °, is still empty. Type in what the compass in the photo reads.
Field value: 25 °
